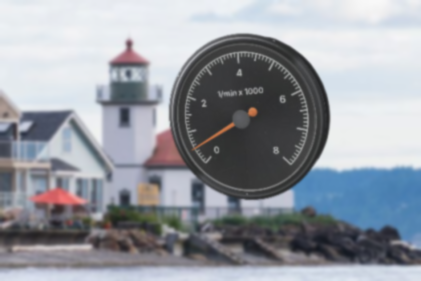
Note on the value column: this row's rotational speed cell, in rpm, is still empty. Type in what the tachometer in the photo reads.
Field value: 500 rpm
